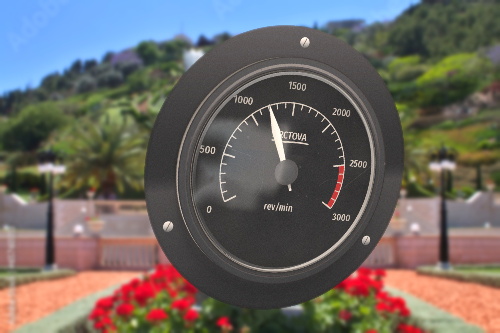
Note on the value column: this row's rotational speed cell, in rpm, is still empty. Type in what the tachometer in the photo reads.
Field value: 1200 rpm
